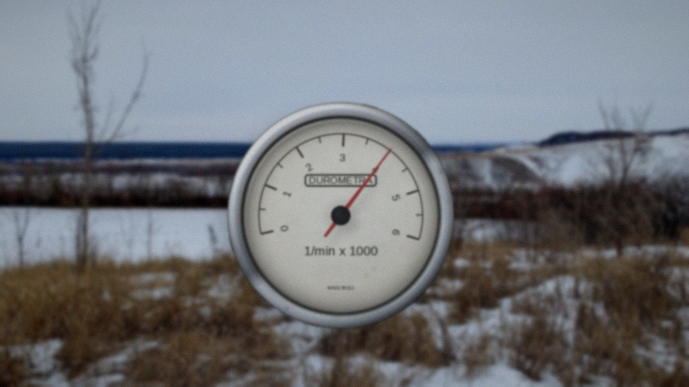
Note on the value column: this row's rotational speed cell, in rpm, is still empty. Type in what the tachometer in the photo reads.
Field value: 4000 rpm
